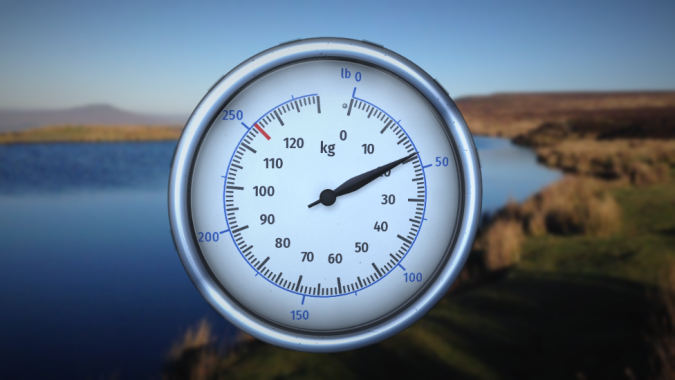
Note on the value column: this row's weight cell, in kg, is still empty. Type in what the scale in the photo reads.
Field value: 19 kg
